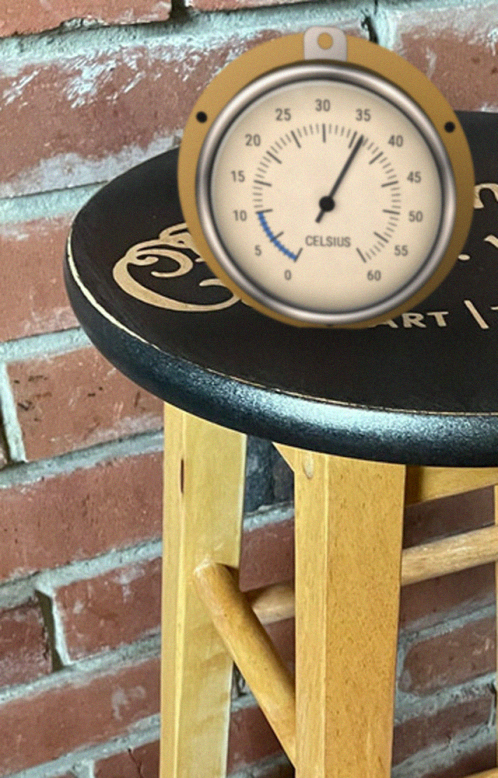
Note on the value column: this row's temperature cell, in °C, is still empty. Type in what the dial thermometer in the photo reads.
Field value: 36 °C
